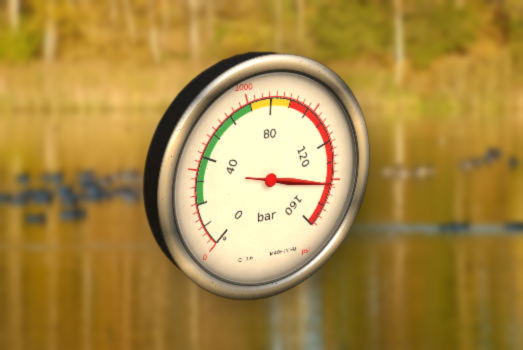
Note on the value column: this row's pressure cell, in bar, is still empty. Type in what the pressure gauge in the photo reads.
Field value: 140 bar
